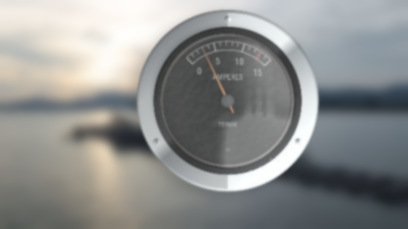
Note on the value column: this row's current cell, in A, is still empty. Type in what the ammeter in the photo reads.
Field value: 3 A
